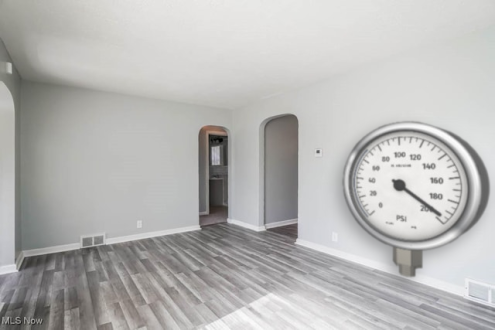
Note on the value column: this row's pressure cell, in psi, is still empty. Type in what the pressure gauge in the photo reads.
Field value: 195 psi
